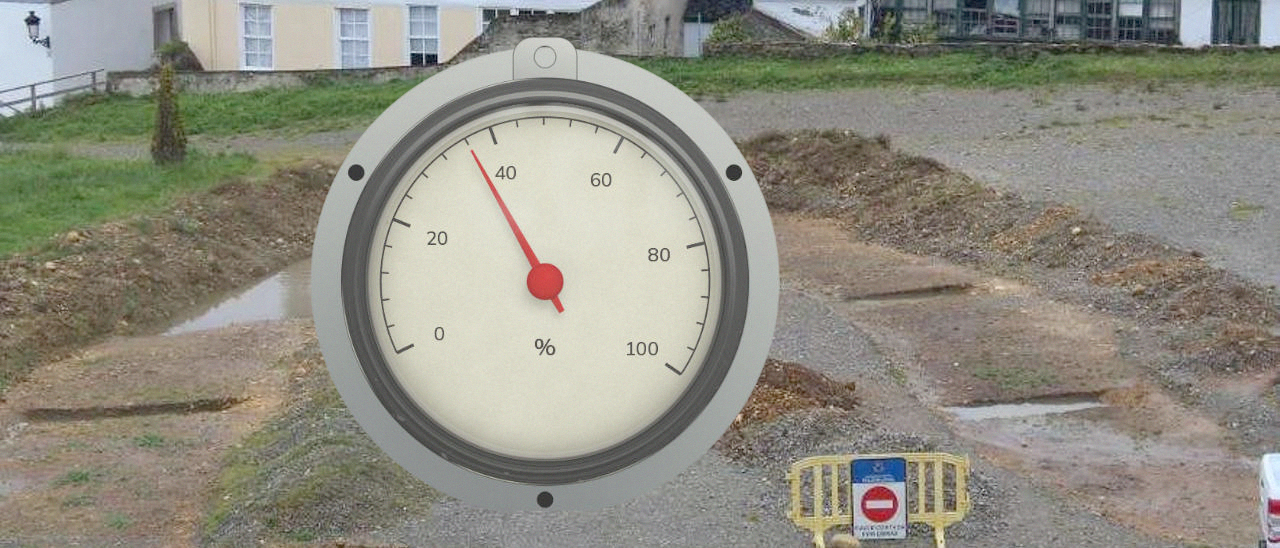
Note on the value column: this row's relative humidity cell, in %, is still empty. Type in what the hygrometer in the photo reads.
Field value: 36 %
